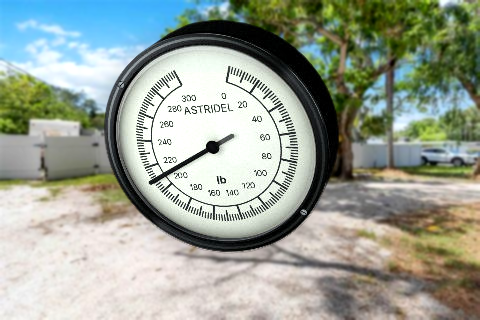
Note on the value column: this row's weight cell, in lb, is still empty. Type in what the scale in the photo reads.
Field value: 210 lb
